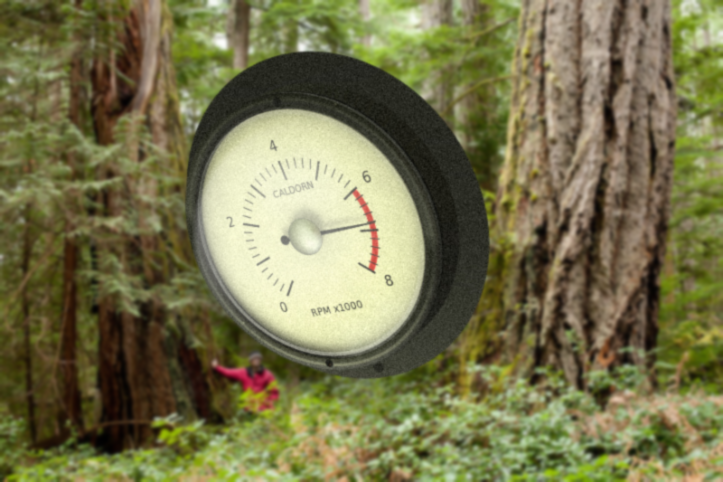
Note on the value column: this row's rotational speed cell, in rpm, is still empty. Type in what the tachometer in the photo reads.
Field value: 6800 rpm
